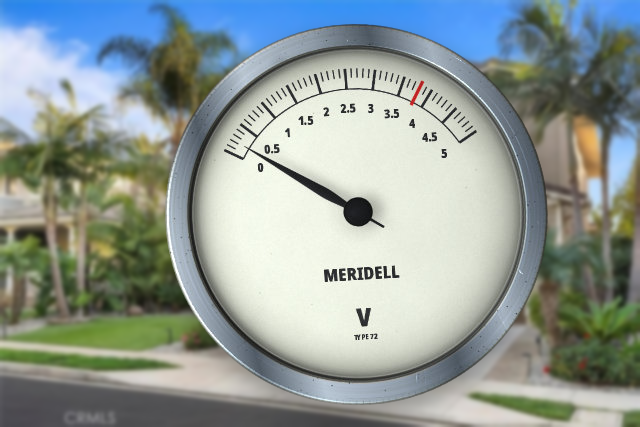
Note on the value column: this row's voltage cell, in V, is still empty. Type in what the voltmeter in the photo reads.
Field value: 0.2 V
